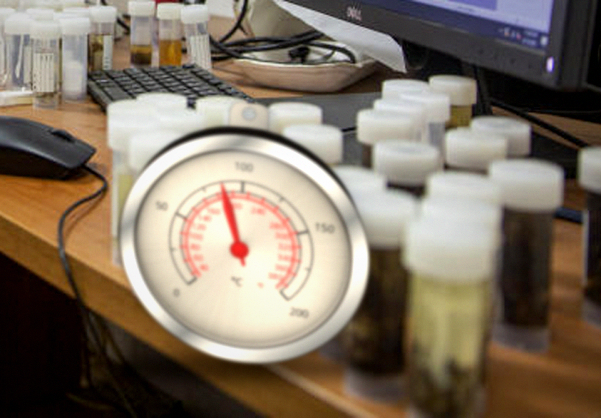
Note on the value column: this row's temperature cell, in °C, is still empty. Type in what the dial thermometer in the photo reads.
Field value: 87.5 °C
